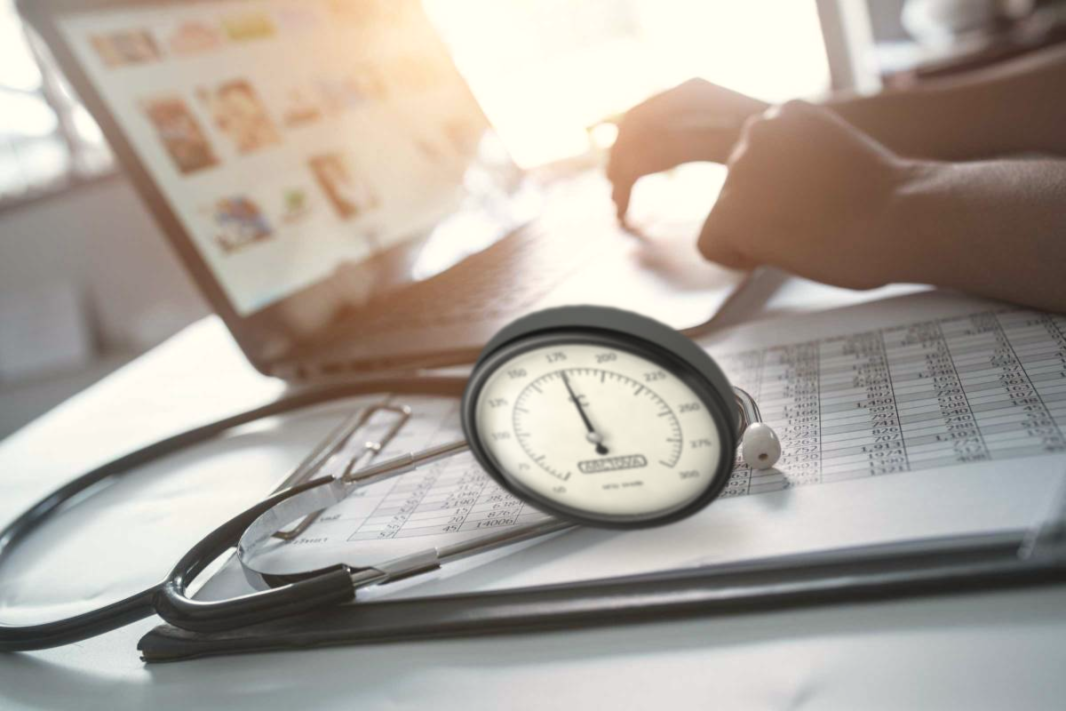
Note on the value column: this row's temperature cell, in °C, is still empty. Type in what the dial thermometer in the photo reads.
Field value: 175 °C
